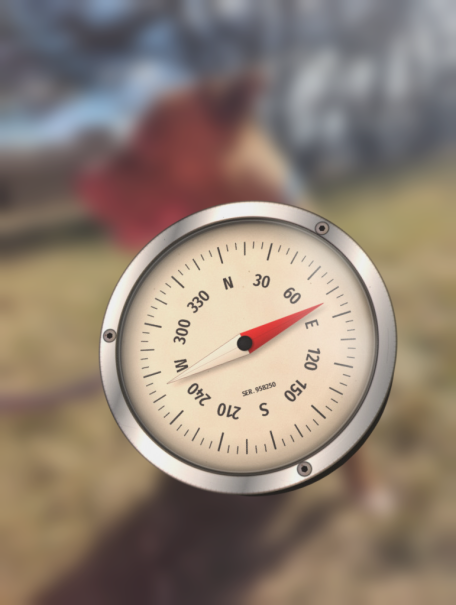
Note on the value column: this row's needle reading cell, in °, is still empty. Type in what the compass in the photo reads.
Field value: 80 °
